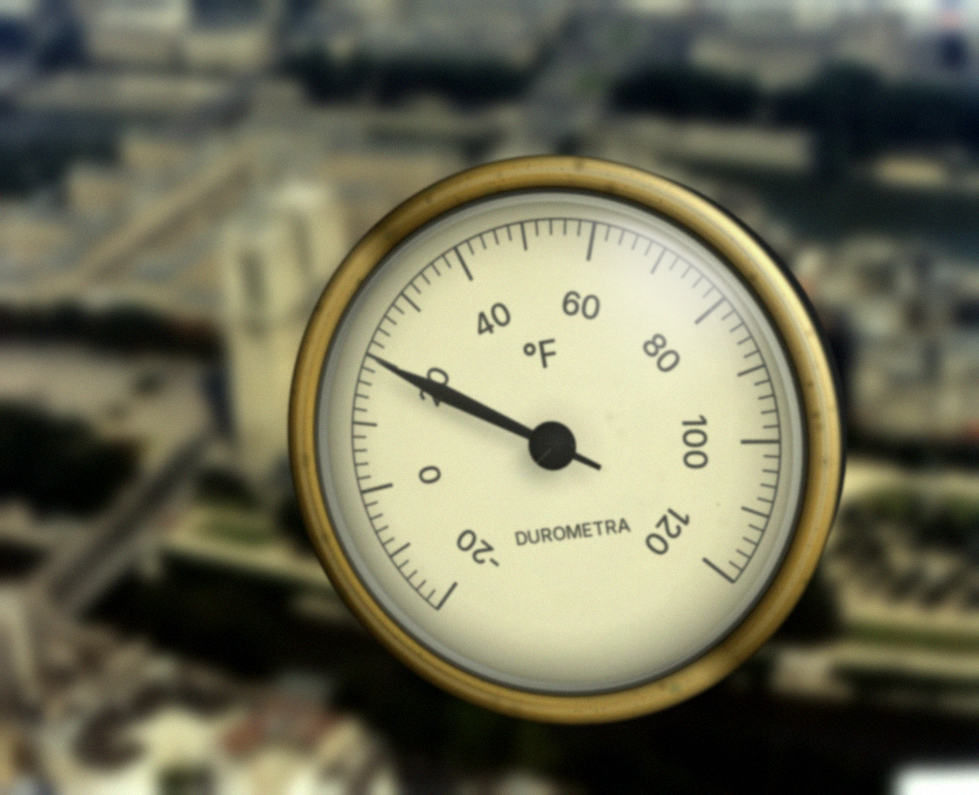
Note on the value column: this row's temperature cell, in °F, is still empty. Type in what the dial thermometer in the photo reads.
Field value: 20 °F
